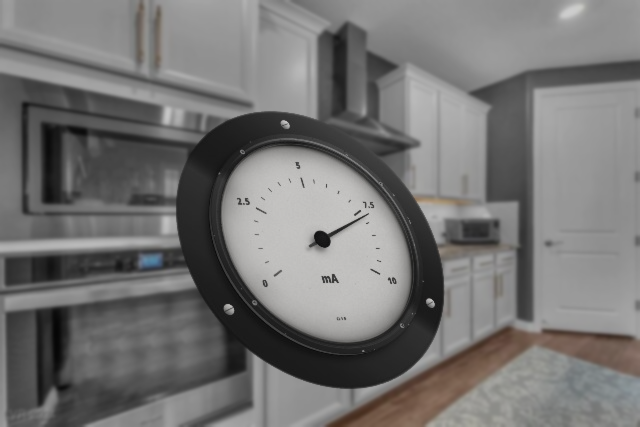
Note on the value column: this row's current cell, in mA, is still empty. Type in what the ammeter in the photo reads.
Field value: 7.75 mA
